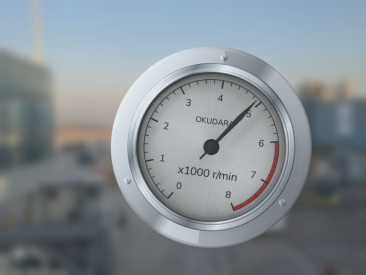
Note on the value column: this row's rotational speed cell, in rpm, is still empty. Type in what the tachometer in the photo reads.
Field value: 4900 rpm
